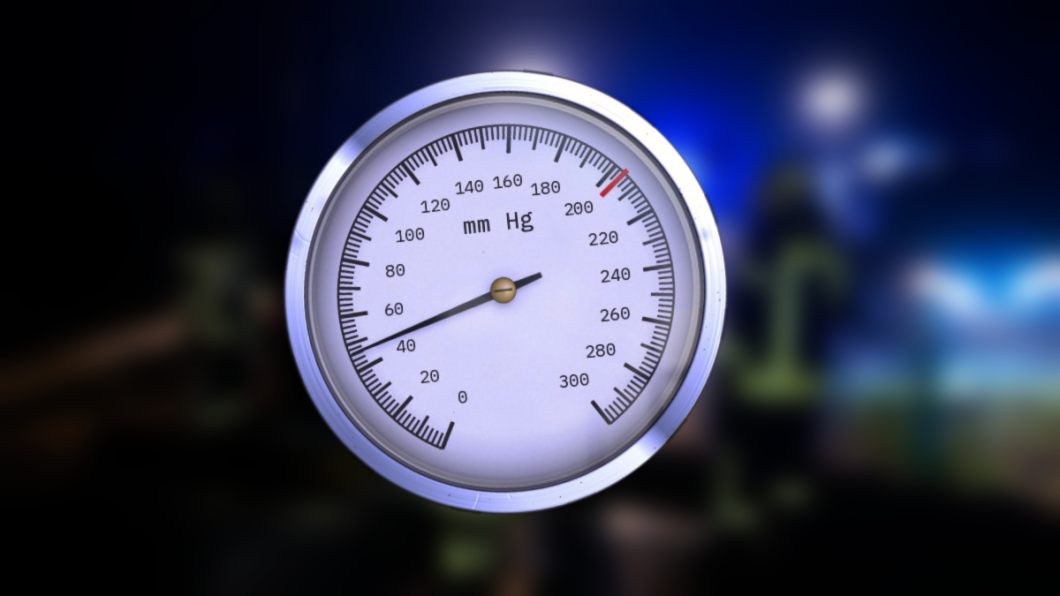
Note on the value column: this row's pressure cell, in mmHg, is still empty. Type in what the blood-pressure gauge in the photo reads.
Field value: 46 mmHg
